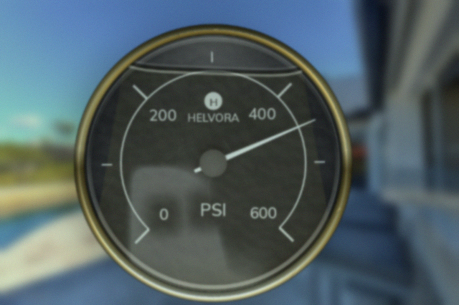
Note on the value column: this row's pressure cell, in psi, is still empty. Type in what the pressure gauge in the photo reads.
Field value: 450 psi
